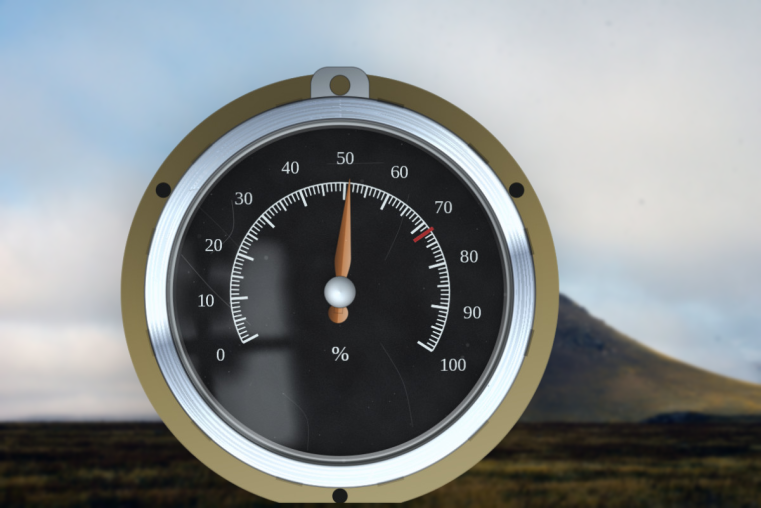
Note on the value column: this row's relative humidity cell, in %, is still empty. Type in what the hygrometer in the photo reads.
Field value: 51 %
